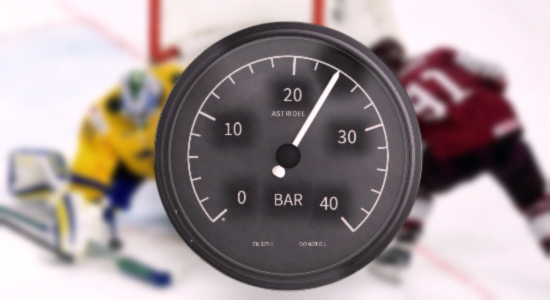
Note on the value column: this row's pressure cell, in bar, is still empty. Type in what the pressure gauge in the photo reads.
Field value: 24 bar
